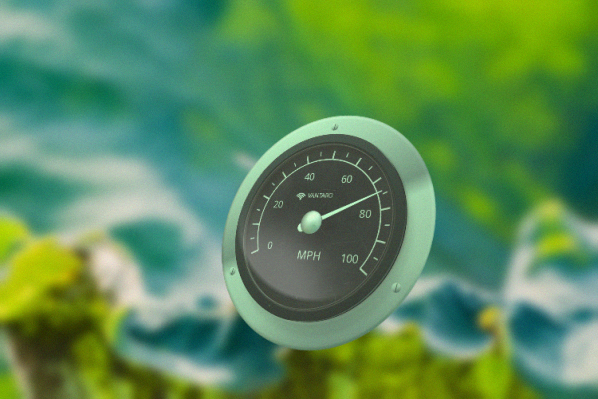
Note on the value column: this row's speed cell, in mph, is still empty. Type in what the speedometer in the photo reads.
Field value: 75 mph
